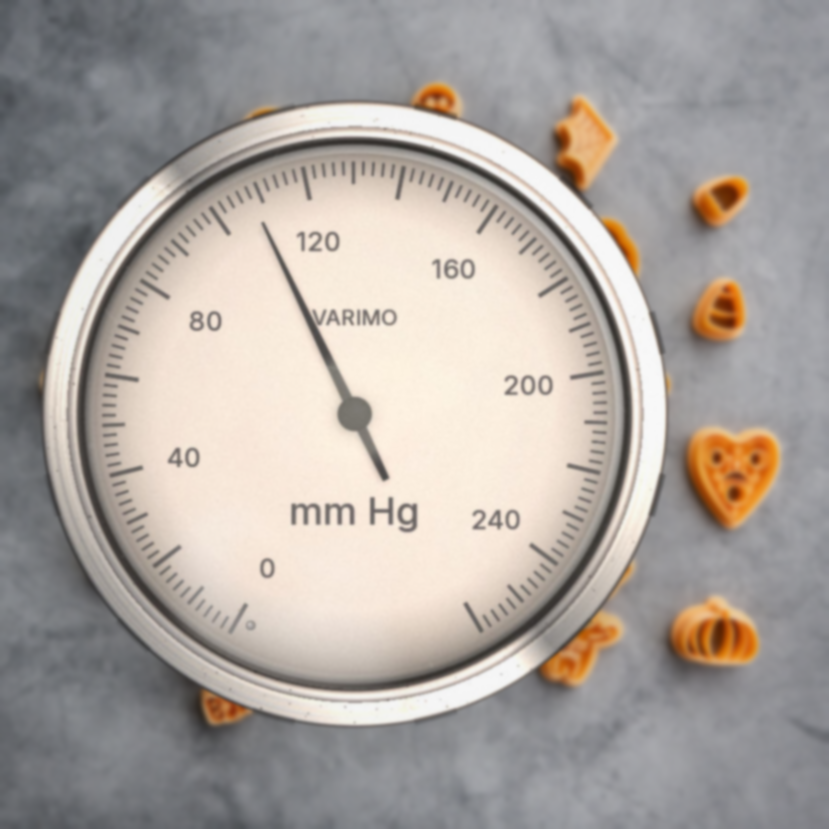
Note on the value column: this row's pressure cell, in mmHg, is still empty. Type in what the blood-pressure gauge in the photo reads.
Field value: 108 mmHg
